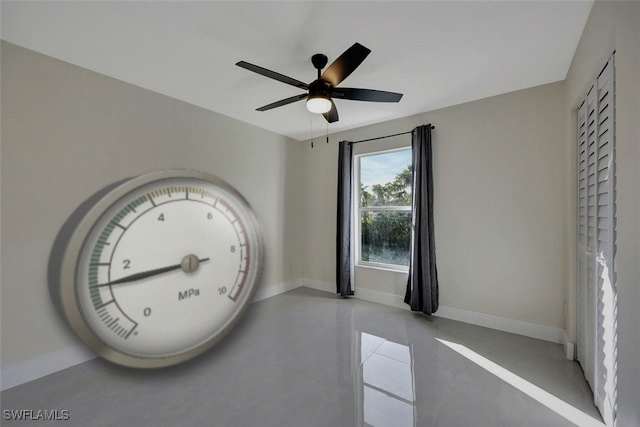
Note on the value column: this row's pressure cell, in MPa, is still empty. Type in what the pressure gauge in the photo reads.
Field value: 1.5 MPa
